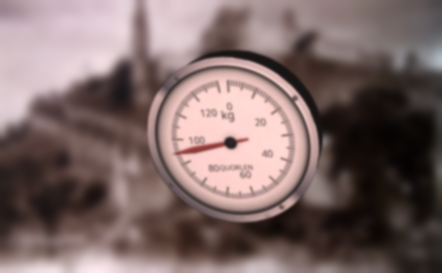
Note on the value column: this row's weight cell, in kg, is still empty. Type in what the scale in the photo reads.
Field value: 95 kg
